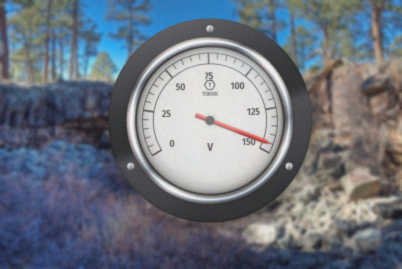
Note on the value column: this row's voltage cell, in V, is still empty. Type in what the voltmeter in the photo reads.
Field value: 145 V
